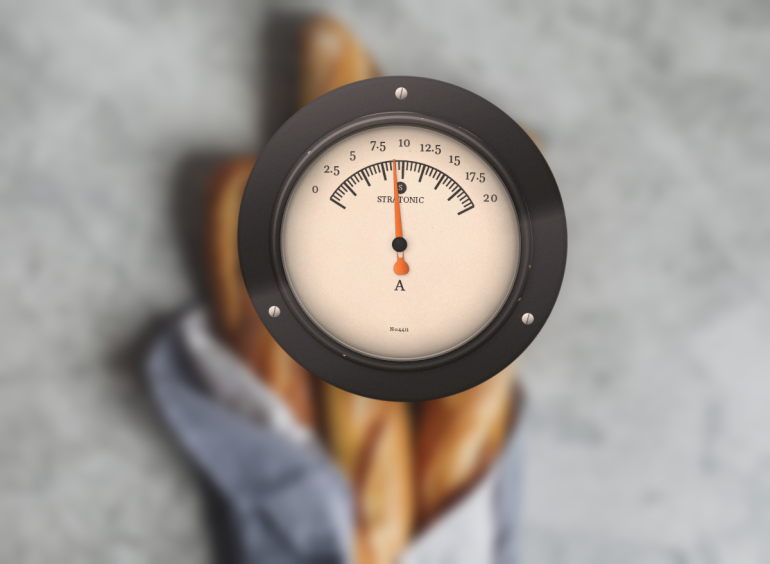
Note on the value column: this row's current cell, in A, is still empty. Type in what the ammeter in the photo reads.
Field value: 9 A
